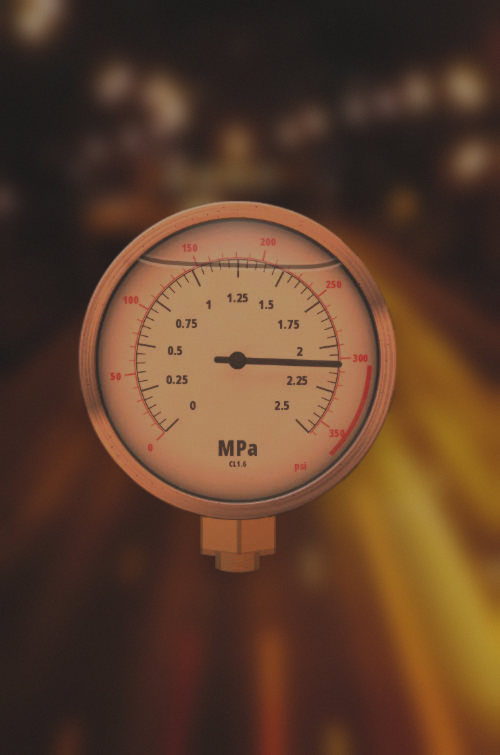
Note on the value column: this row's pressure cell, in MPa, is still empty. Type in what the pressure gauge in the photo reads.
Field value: 2.1 MPa
